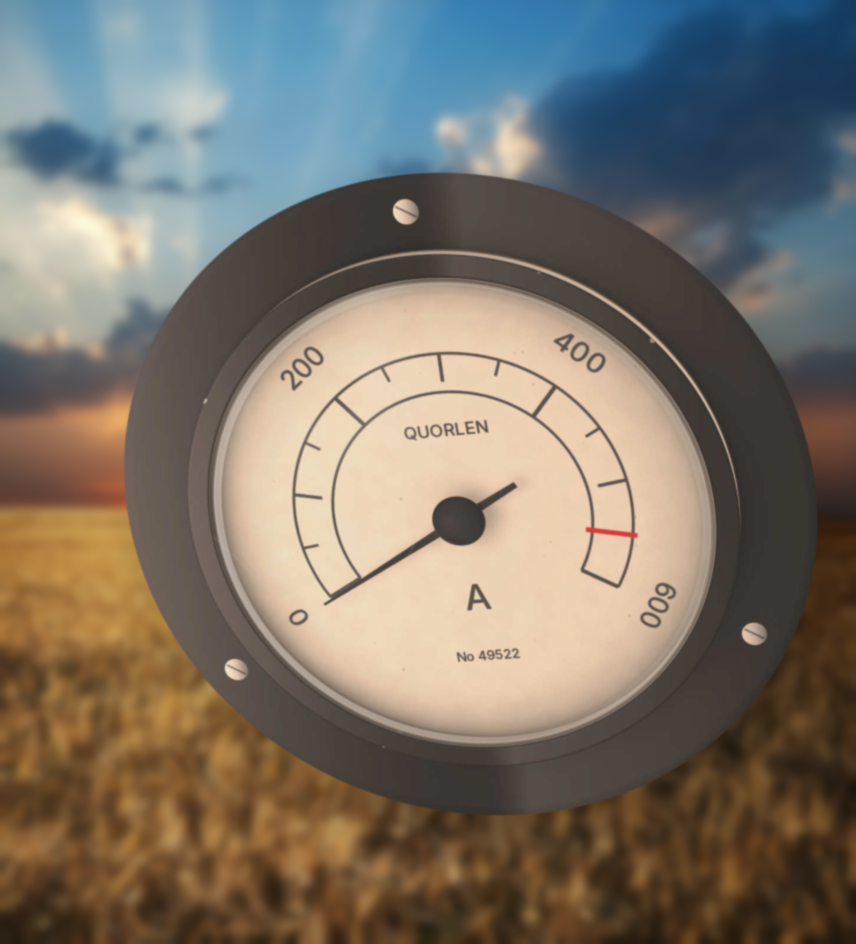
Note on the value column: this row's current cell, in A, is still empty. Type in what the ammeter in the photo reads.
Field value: 0 A
